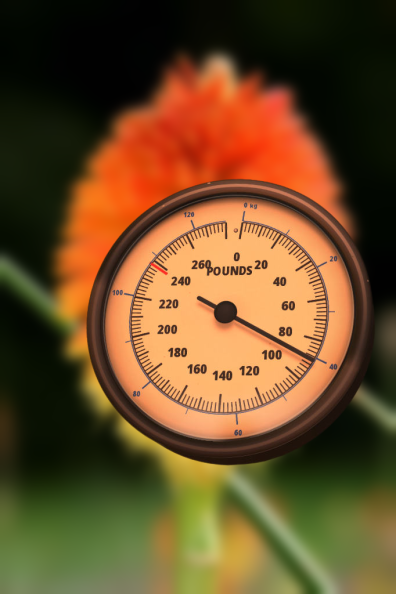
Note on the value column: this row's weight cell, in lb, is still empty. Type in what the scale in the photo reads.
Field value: 90 lb
